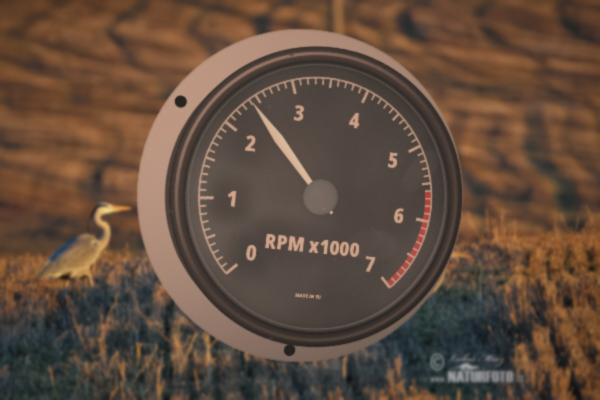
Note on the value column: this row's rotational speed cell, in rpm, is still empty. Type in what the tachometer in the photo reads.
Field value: 2400 rpm
